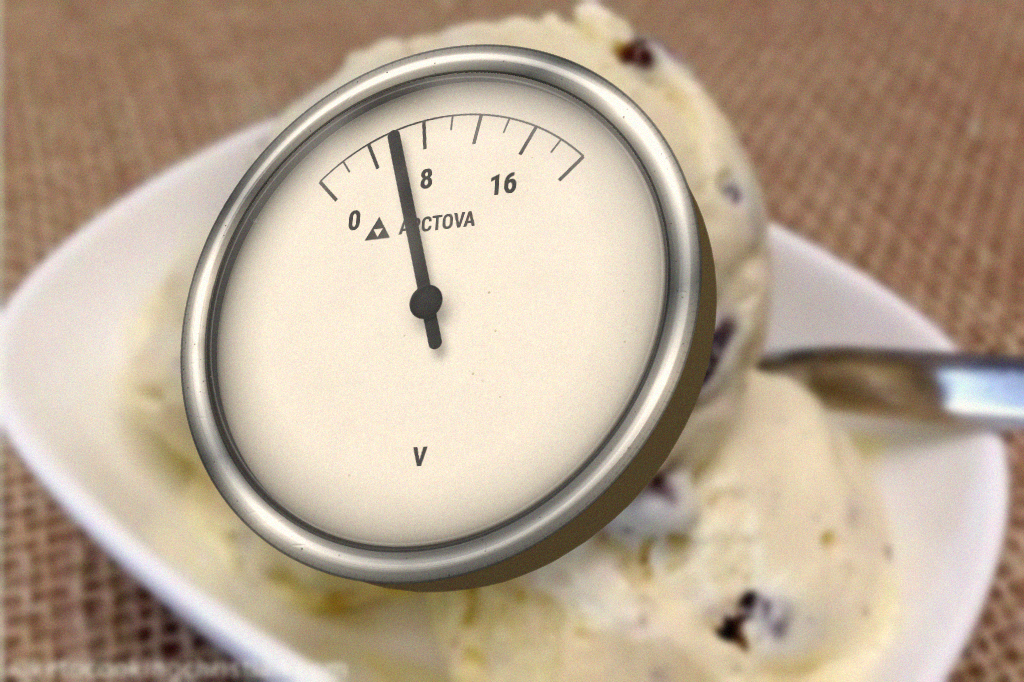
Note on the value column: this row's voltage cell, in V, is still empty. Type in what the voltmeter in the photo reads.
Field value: 6 V
